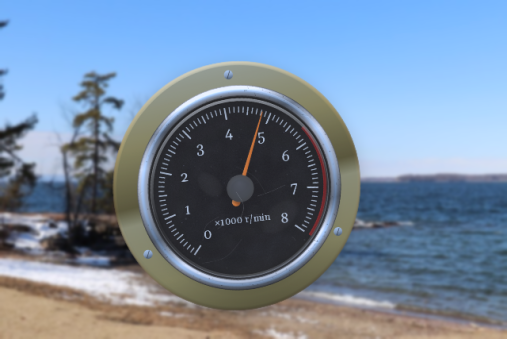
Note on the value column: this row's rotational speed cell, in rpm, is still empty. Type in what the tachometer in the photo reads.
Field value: 4800 rpm
